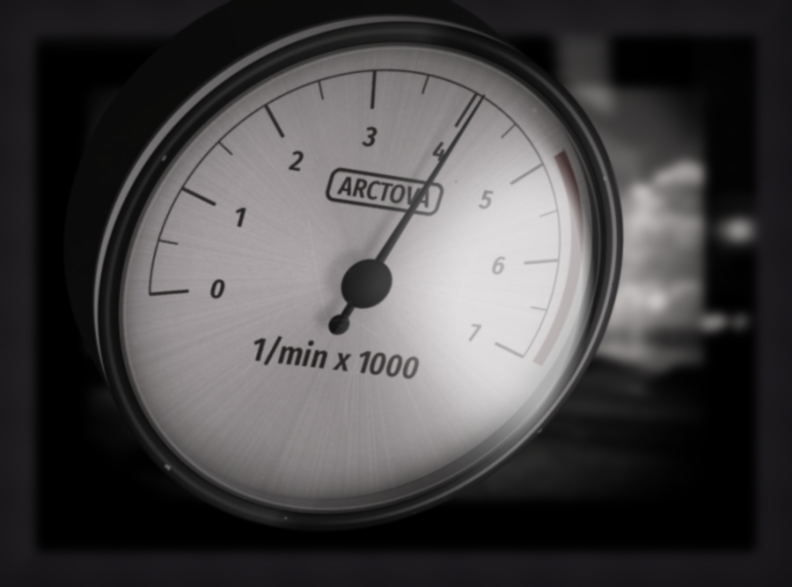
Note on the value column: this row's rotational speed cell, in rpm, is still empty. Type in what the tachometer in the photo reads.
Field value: 4000 rpm
